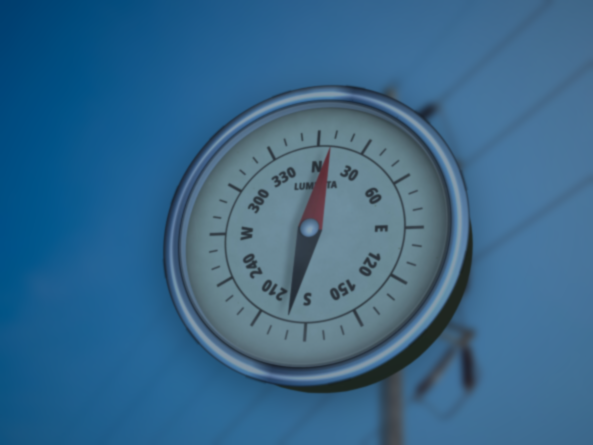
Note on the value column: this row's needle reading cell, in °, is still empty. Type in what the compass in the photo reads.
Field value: 10 °
